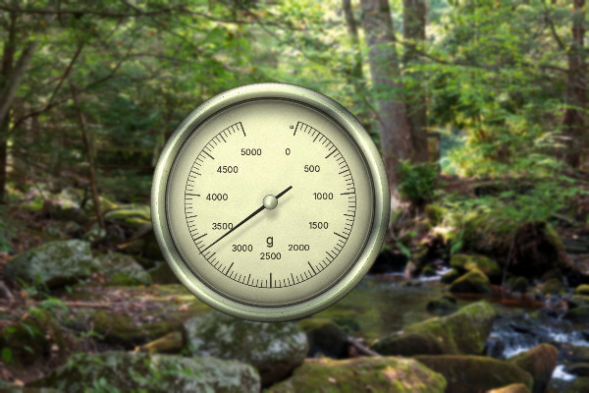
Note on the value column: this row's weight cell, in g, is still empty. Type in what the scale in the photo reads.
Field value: 3350 g
